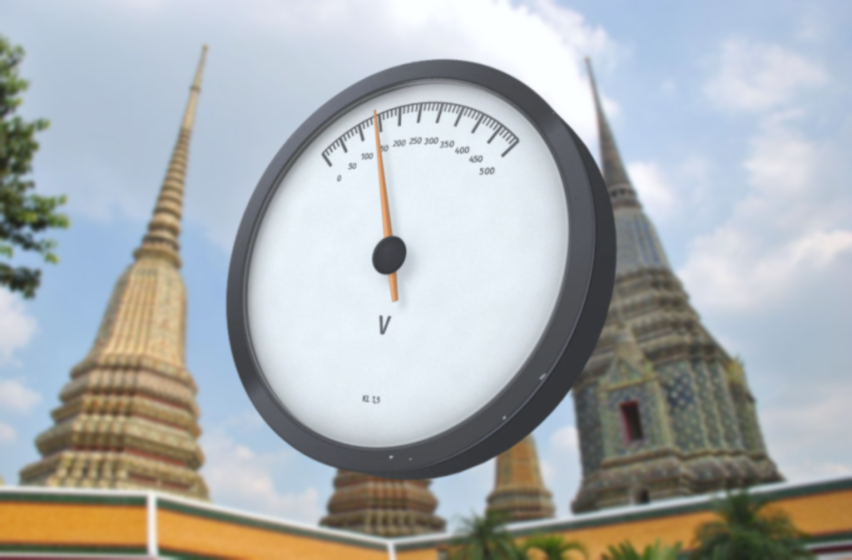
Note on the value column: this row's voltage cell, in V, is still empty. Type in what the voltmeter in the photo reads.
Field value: 150 V
